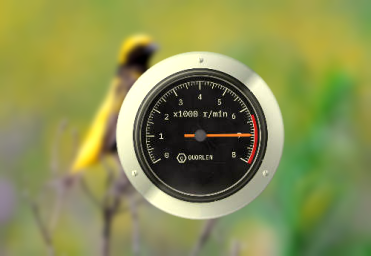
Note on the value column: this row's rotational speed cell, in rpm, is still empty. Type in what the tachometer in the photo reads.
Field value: 7000 rpm
